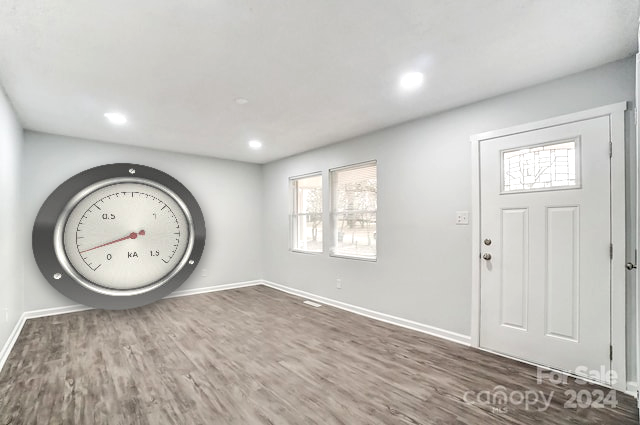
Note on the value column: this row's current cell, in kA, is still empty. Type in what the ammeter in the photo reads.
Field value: 0.15 kA
